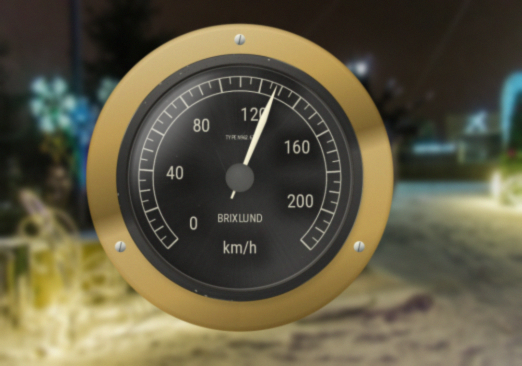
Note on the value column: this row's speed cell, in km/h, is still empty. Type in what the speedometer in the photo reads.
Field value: 127.5 km/h
